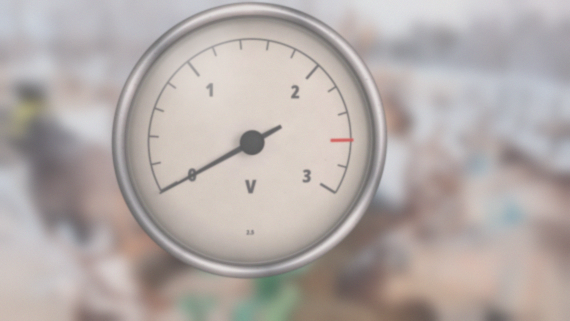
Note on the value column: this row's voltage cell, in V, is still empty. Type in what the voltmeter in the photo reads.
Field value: 0 V
